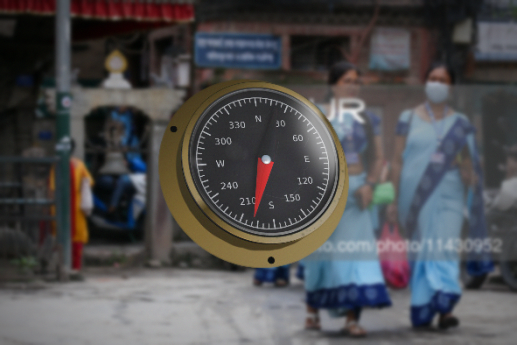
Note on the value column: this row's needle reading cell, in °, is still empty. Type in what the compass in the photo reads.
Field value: 200 °
